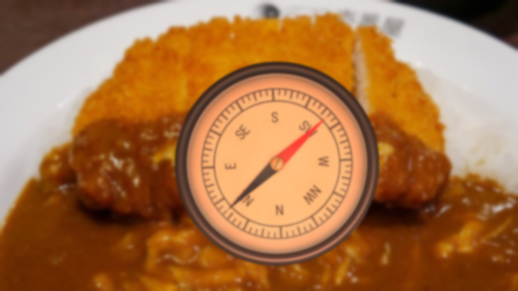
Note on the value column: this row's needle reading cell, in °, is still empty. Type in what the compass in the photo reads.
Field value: 230 °
